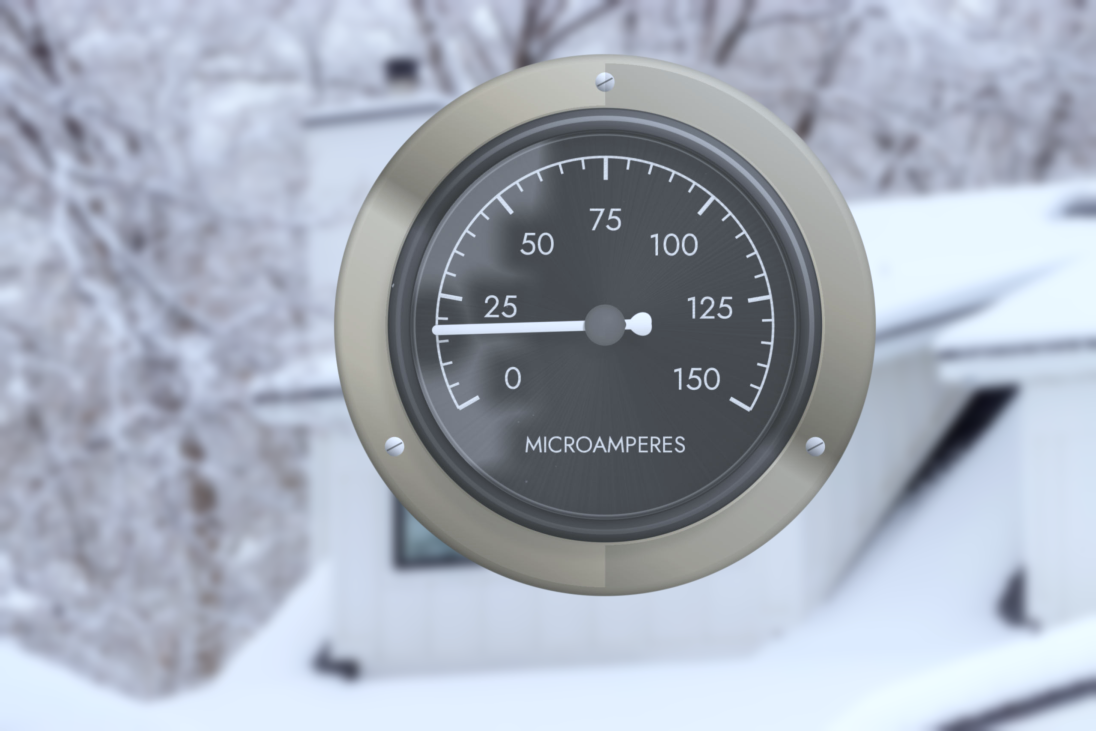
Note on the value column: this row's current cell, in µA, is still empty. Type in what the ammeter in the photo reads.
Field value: 17.5 µA
